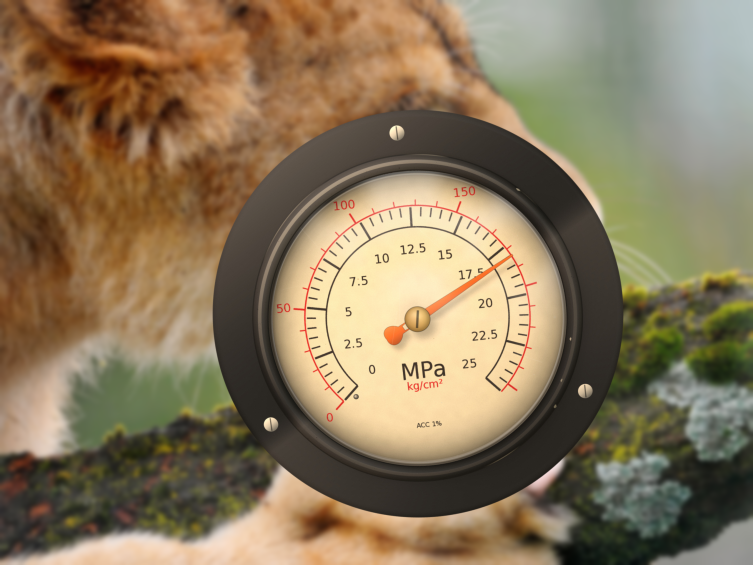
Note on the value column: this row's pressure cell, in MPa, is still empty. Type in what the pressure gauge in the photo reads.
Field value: 18 MPa
